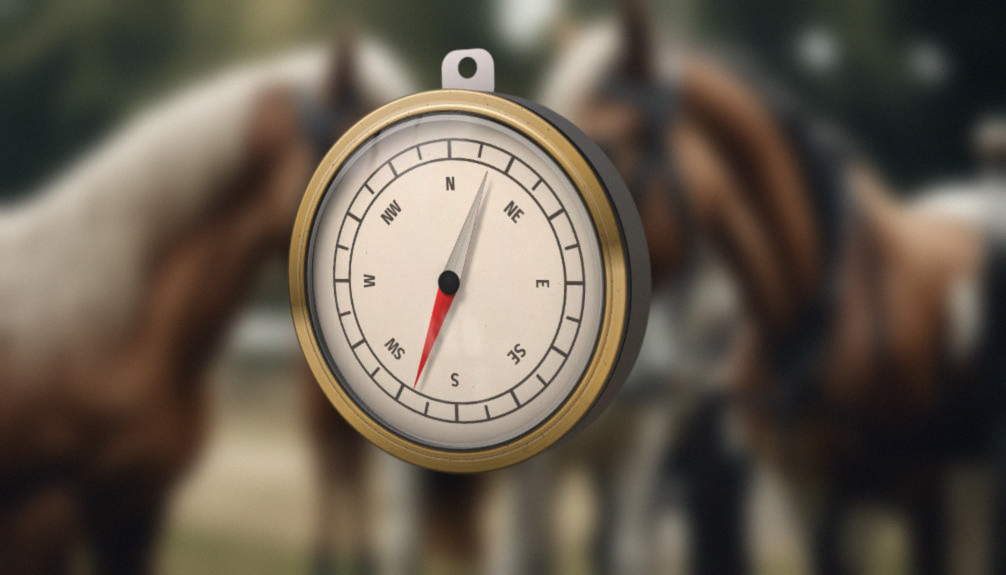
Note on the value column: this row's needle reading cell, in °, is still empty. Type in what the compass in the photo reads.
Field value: 202.5 °
